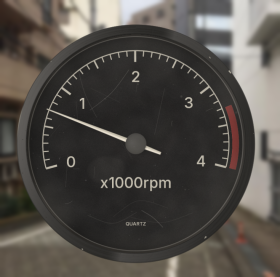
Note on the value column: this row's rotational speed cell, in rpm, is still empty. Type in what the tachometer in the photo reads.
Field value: 700 rpm
